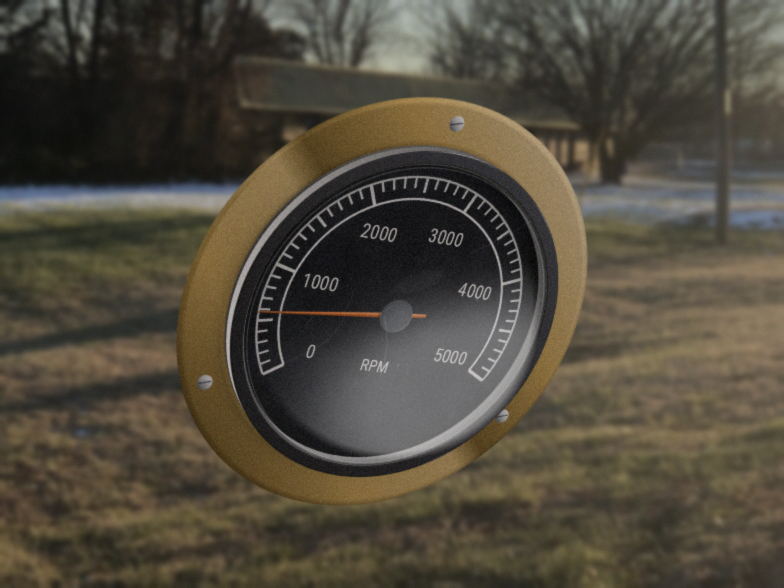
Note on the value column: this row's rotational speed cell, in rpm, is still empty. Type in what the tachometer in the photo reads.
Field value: 600 rpm
